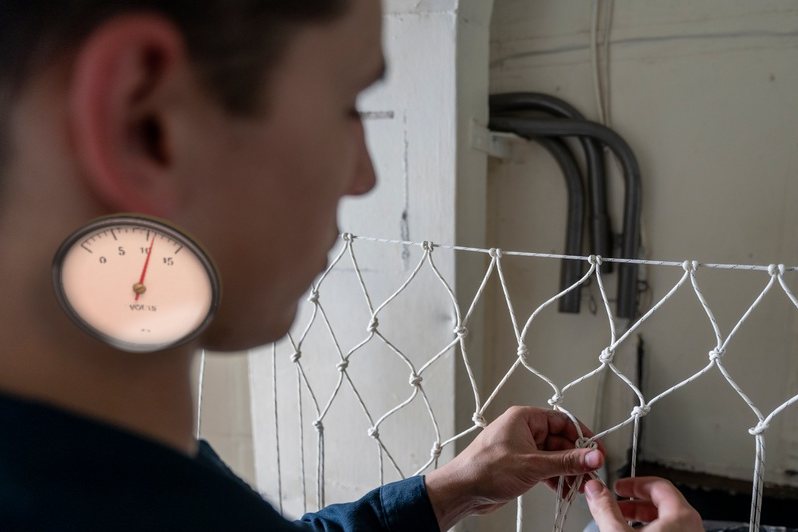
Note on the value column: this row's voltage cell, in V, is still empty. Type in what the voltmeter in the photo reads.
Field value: 11 V
